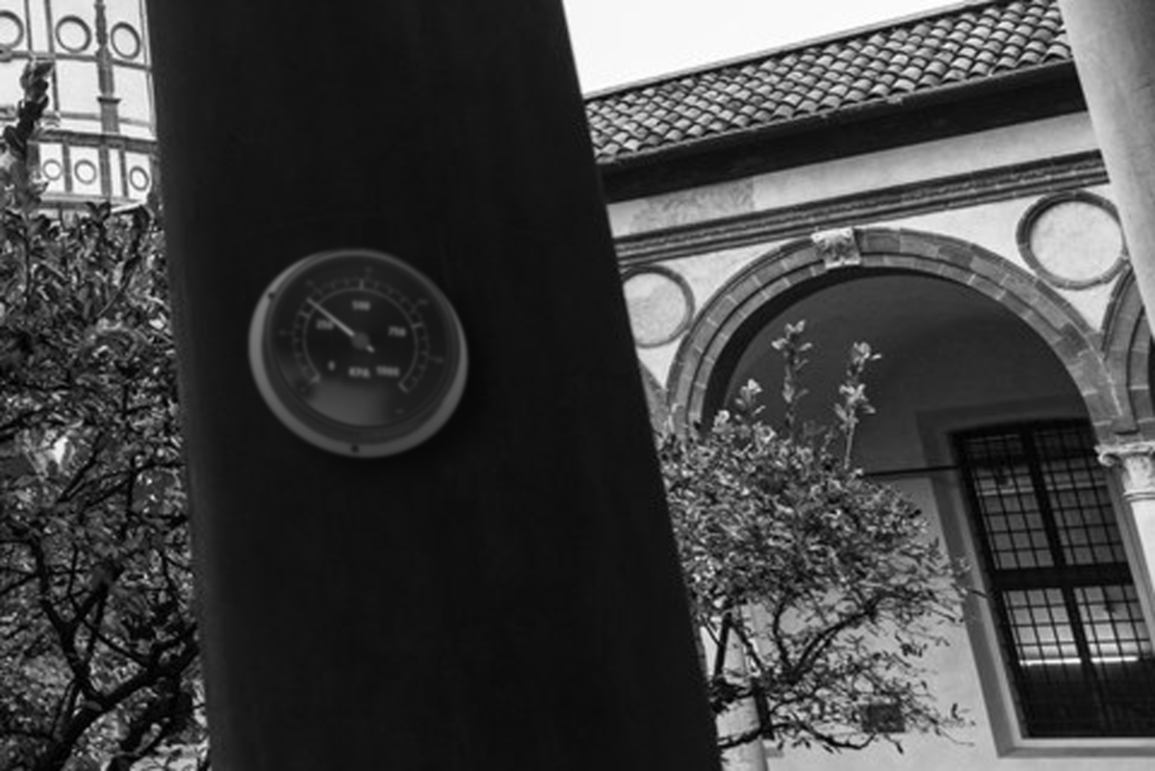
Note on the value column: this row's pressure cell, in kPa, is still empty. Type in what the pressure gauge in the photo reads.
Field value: 300 kPa
